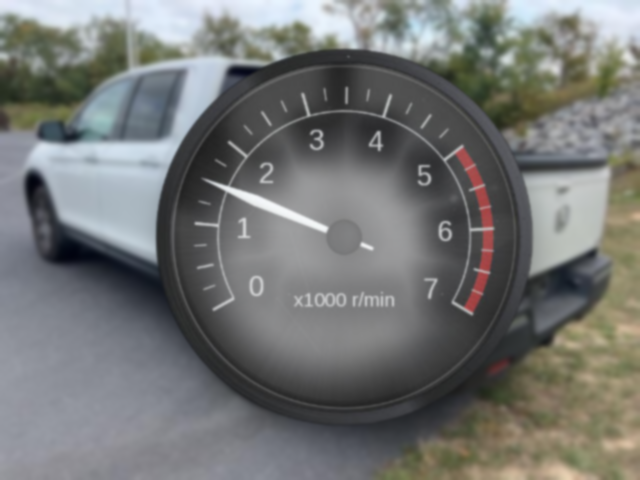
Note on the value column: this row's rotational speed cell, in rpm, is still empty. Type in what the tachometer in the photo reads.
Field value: 1500 rpm
